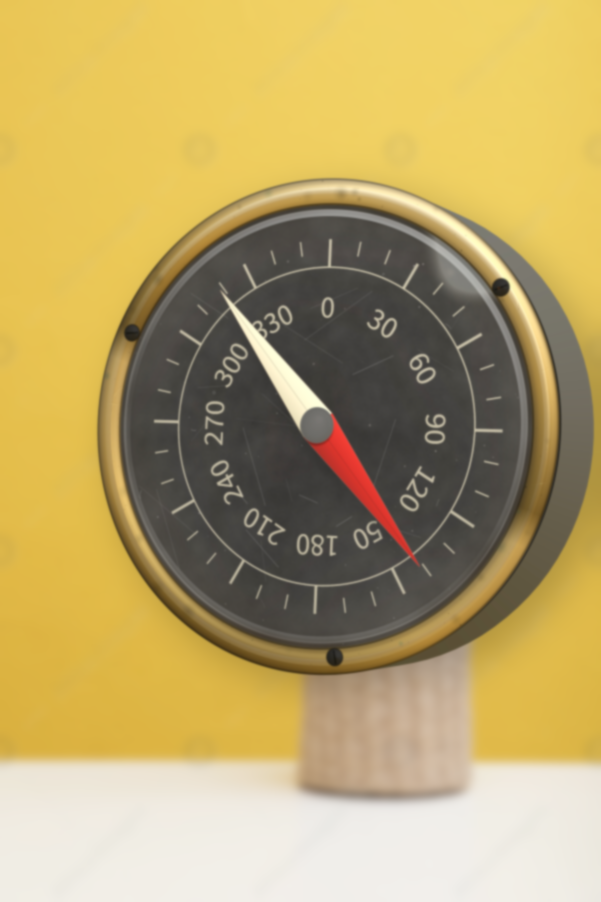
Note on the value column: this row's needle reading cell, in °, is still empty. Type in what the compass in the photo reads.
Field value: 140 °
